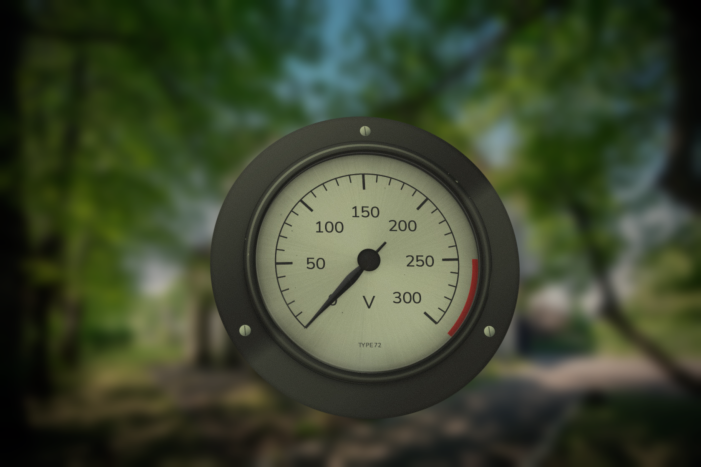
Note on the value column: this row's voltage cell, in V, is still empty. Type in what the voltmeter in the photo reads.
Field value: 0 V
